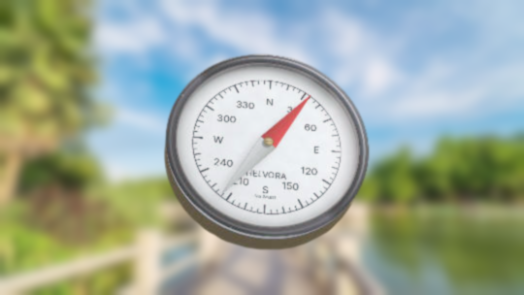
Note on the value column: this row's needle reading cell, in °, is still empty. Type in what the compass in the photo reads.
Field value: 35 °
